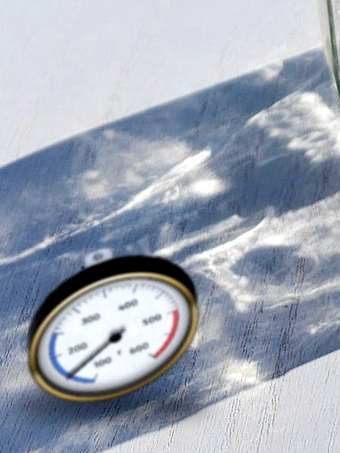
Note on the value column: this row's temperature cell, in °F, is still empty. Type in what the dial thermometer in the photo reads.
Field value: 150 °F
